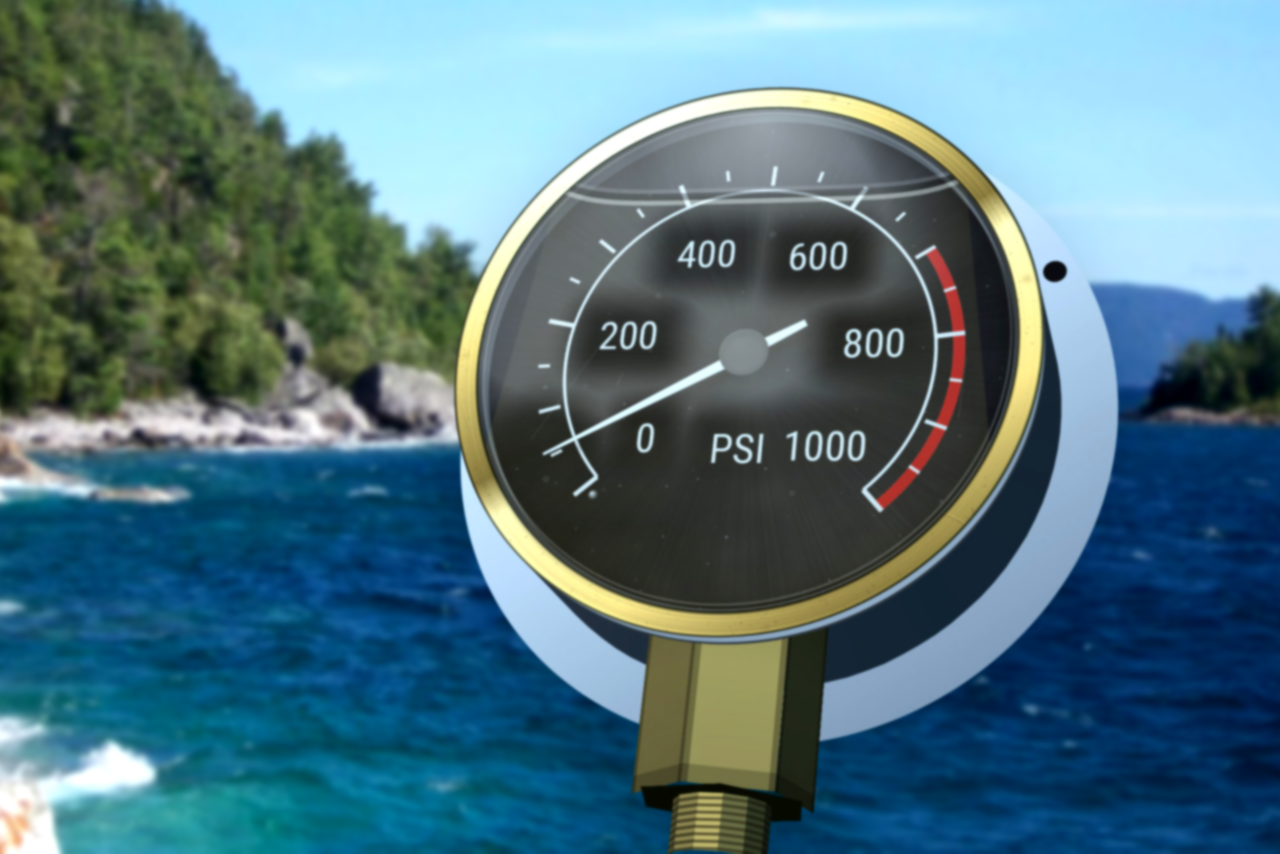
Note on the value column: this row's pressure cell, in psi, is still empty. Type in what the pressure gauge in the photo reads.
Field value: 50 psi
